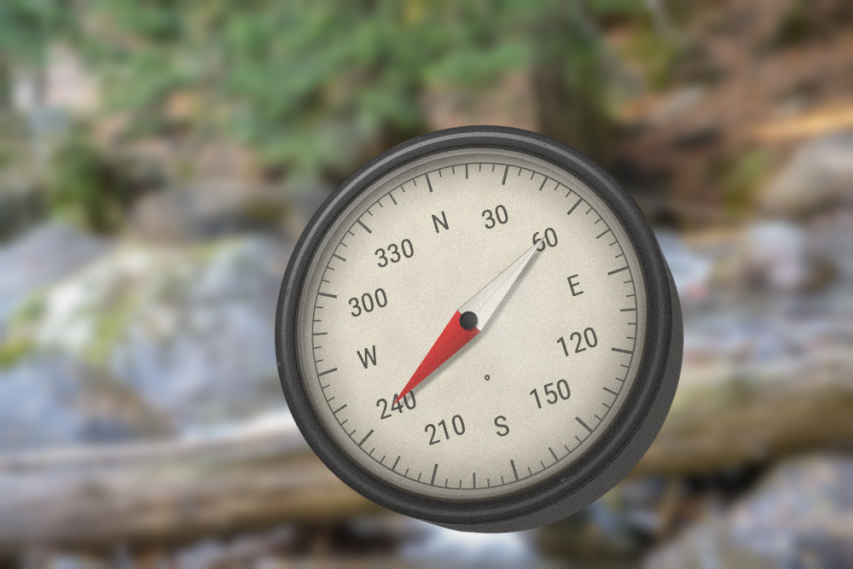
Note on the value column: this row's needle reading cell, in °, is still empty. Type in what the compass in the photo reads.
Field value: 240 °
